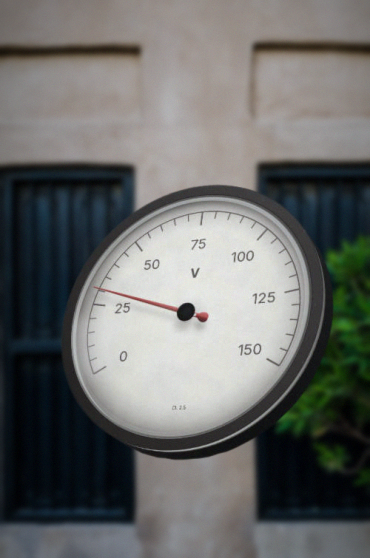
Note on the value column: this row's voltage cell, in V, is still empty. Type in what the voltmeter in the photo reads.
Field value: 30 V
